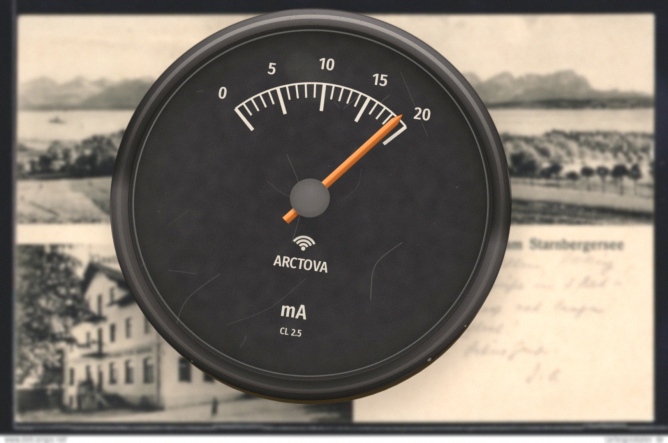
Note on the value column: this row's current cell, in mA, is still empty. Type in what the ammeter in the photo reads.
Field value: 19 mA
